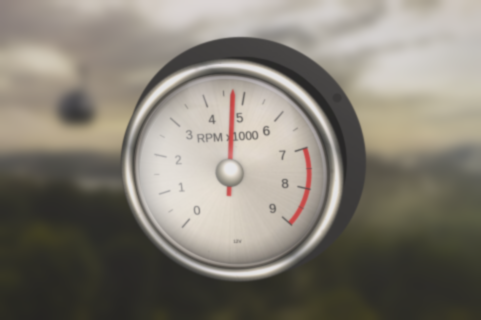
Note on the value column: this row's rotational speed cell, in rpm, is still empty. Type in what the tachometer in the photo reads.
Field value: 4750 rpm
